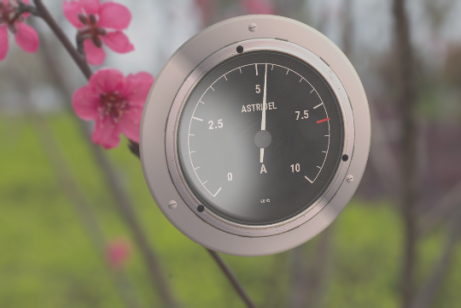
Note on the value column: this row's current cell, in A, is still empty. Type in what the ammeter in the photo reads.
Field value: 5.25 A
